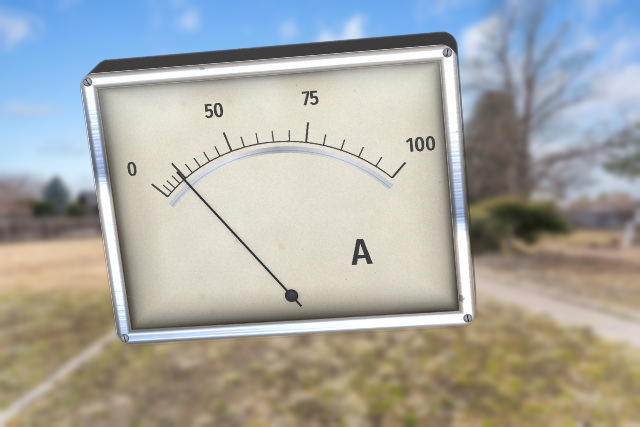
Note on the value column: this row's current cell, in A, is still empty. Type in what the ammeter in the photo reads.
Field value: 25 A
